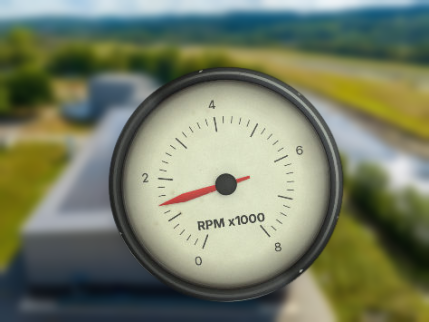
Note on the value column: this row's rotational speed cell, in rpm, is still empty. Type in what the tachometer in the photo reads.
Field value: 1400 rpm
